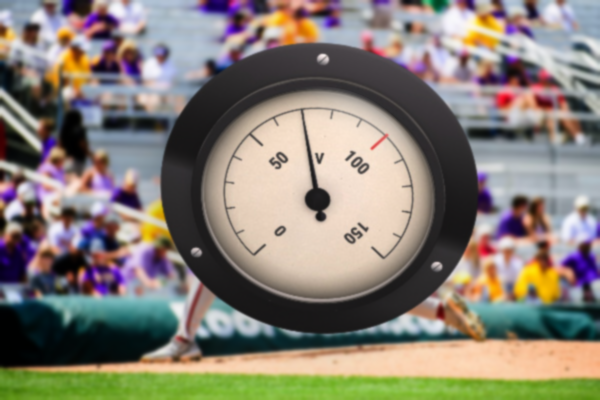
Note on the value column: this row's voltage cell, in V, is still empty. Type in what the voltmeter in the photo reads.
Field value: 70 V
